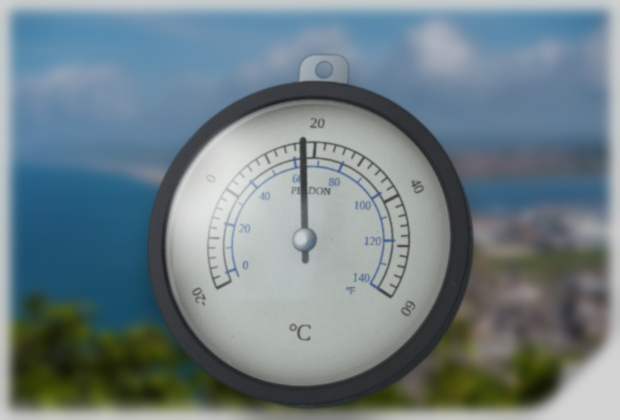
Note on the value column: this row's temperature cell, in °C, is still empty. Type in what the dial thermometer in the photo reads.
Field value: 18 °C
